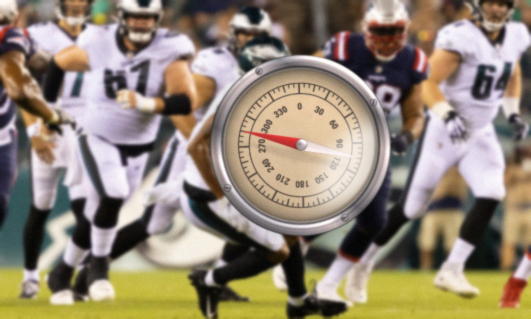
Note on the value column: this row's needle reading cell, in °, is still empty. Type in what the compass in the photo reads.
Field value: 285 °
